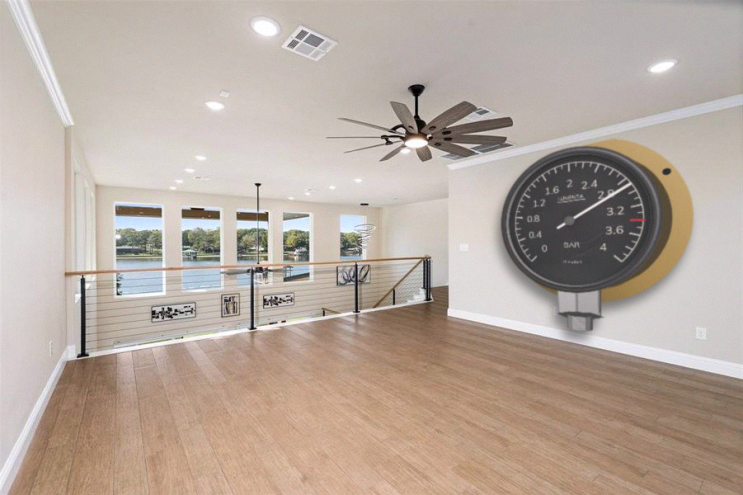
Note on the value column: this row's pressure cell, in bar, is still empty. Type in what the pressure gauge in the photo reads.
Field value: 2.9 bar
